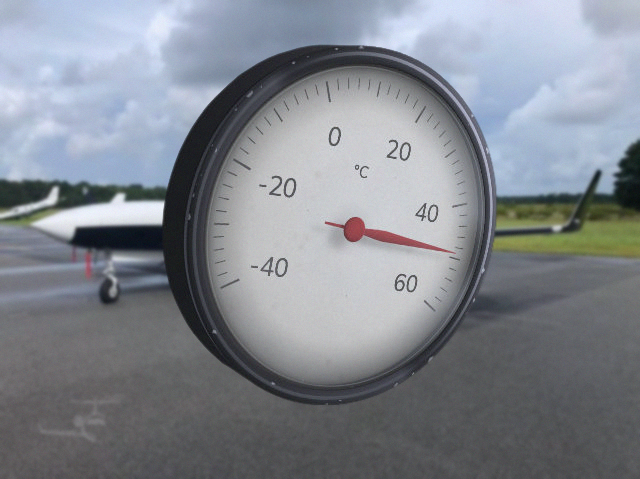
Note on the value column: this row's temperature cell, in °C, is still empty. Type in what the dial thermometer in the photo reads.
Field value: 49 °C
